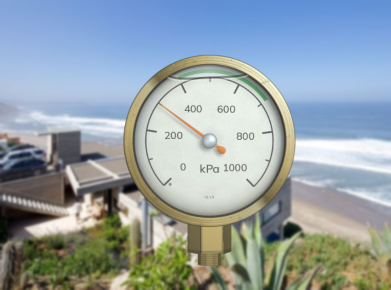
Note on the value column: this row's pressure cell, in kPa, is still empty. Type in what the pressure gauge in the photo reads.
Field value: 300 kPa
